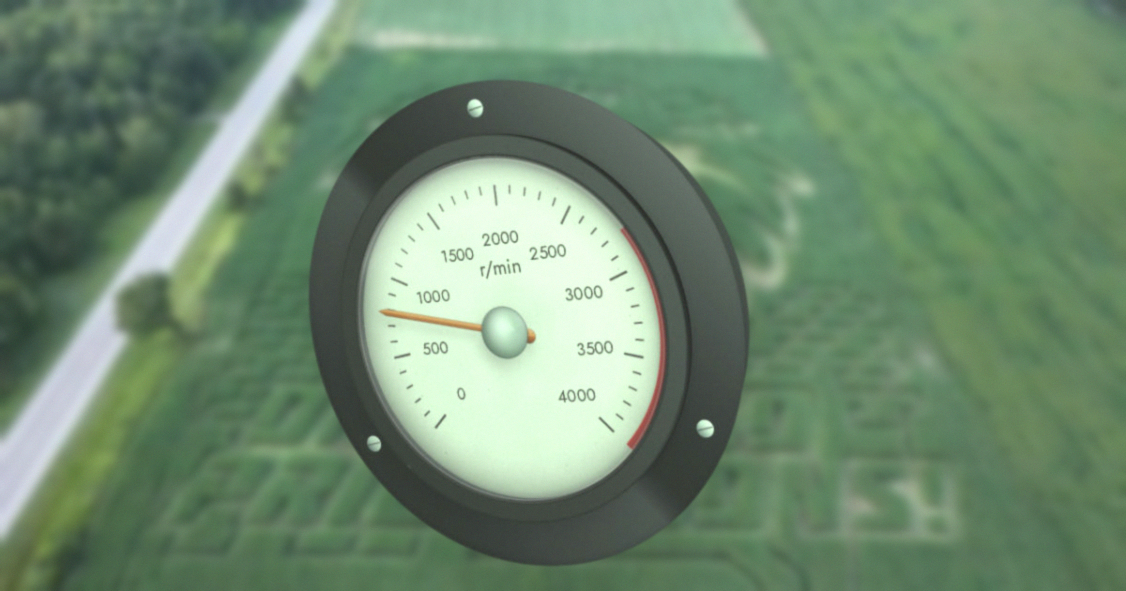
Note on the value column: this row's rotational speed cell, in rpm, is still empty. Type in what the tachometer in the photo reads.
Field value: 800 rpm
